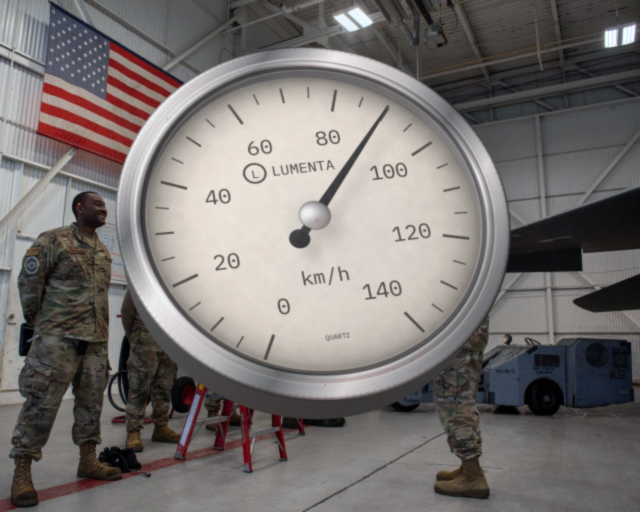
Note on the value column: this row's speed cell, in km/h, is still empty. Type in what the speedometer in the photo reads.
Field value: 90 km/h
